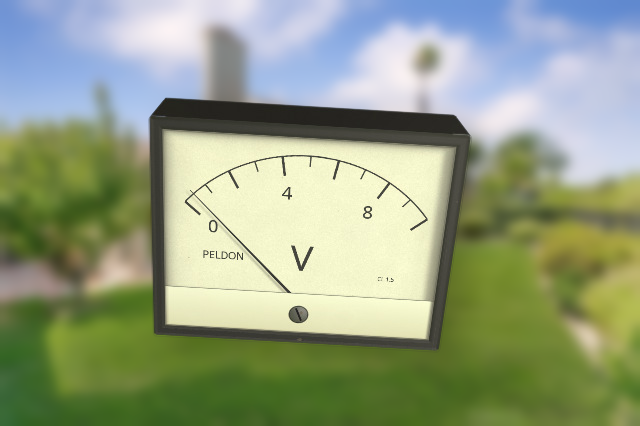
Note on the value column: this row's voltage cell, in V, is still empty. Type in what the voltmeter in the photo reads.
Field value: 0.5 V
